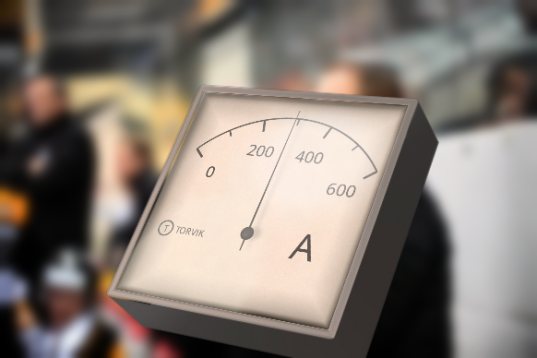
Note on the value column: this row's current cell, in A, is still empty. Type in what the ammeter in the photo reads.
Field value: 300 A
